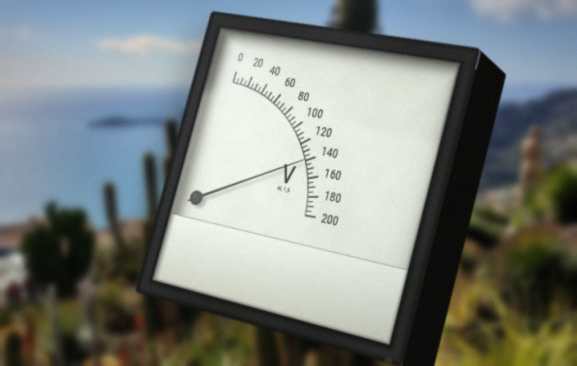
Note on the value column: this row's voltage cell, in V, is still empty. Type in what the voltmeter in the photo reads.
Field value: 140 V
